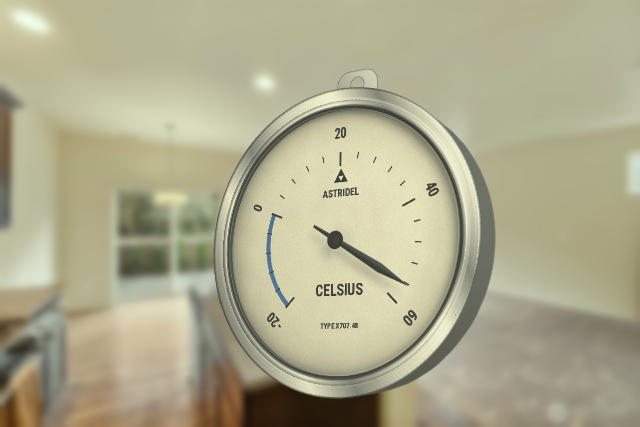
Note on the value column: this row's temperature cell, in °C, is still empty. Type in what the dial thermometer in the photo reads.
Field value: 56 °C
